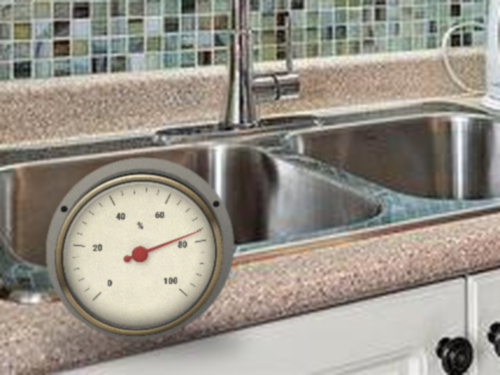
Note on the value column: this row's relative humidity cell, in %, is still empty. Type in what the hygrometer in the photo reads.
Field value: 76 %
